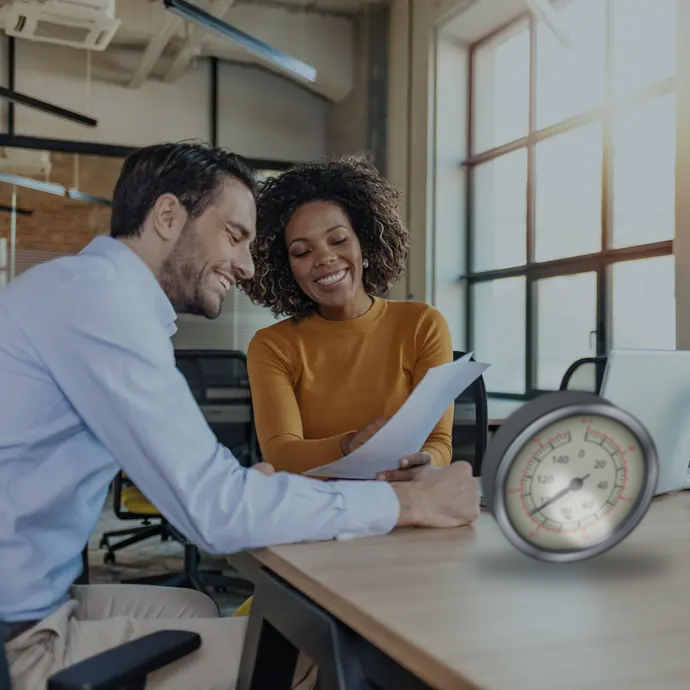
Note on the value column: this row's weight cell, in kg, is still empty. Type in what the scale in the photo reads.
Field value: 100 kg
